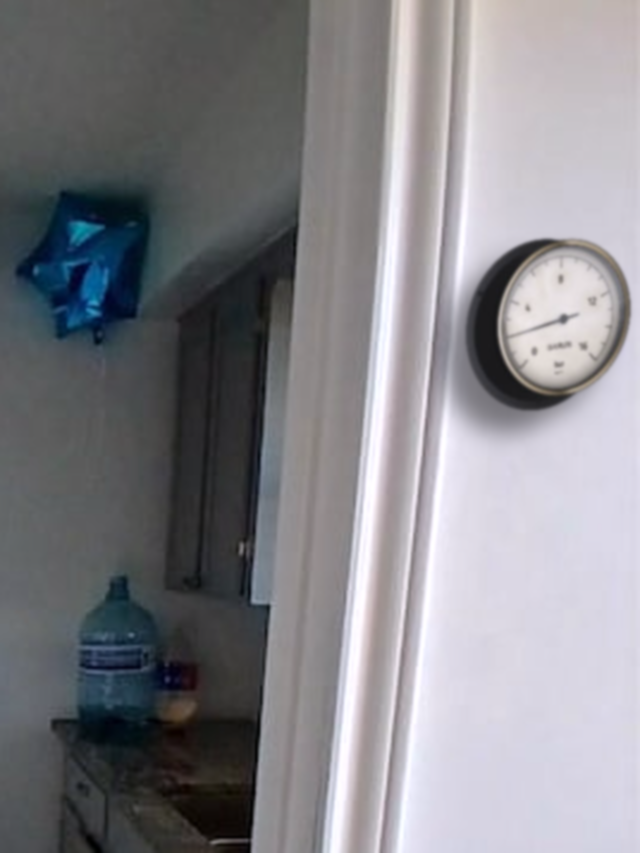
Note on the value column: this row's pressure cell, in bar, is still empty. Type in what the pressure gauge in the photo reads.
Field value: 2 bar
